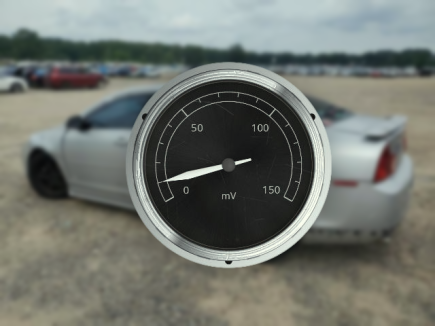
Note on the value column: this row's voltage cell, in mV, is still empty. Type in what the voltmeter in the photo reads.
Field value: 10 mV
